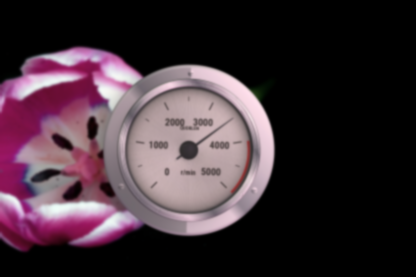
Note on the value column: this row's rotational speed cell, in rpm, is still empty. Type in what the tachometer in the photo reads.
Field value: 3500 rpm
